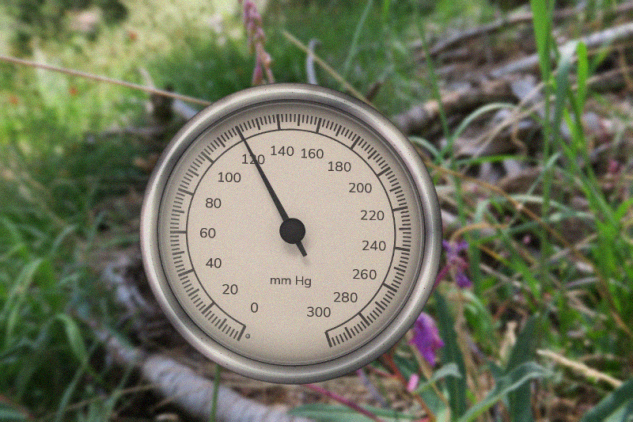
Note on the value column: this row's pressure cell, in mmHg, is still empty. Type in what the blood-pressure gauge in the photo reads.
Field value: 120 mmHg
